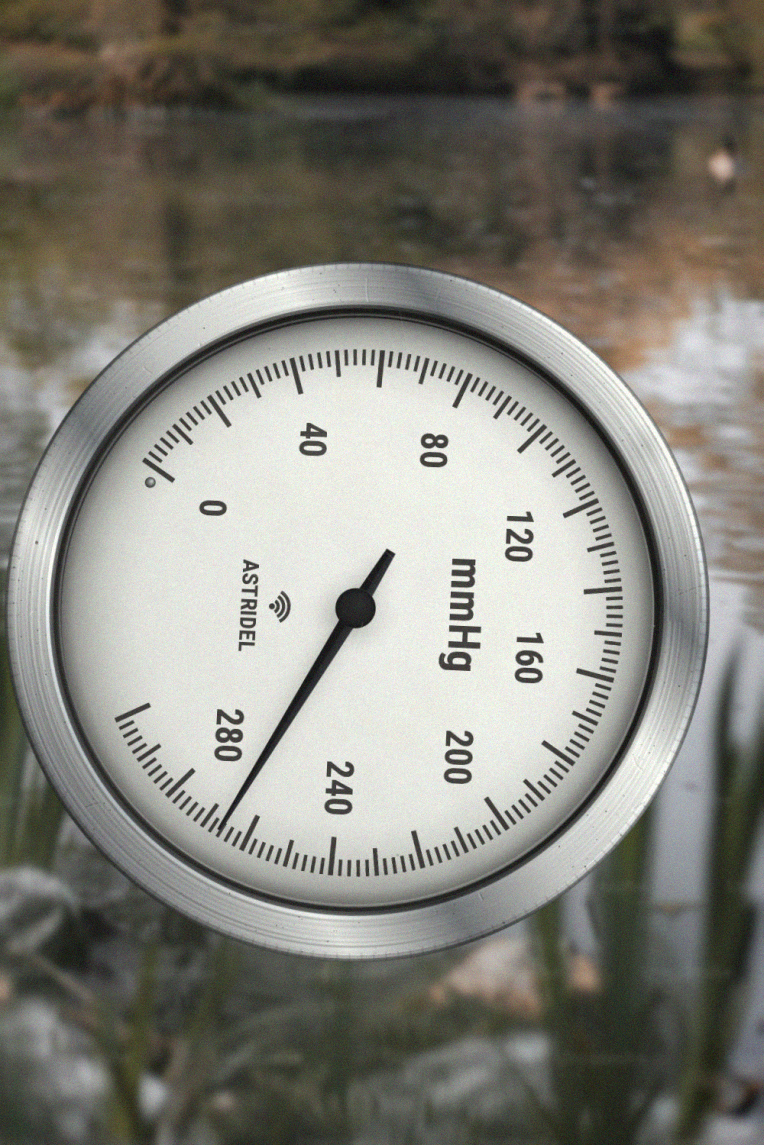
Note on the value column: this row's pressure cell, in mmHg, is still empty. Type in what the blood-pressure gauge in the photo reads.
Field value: 266 mmHg
